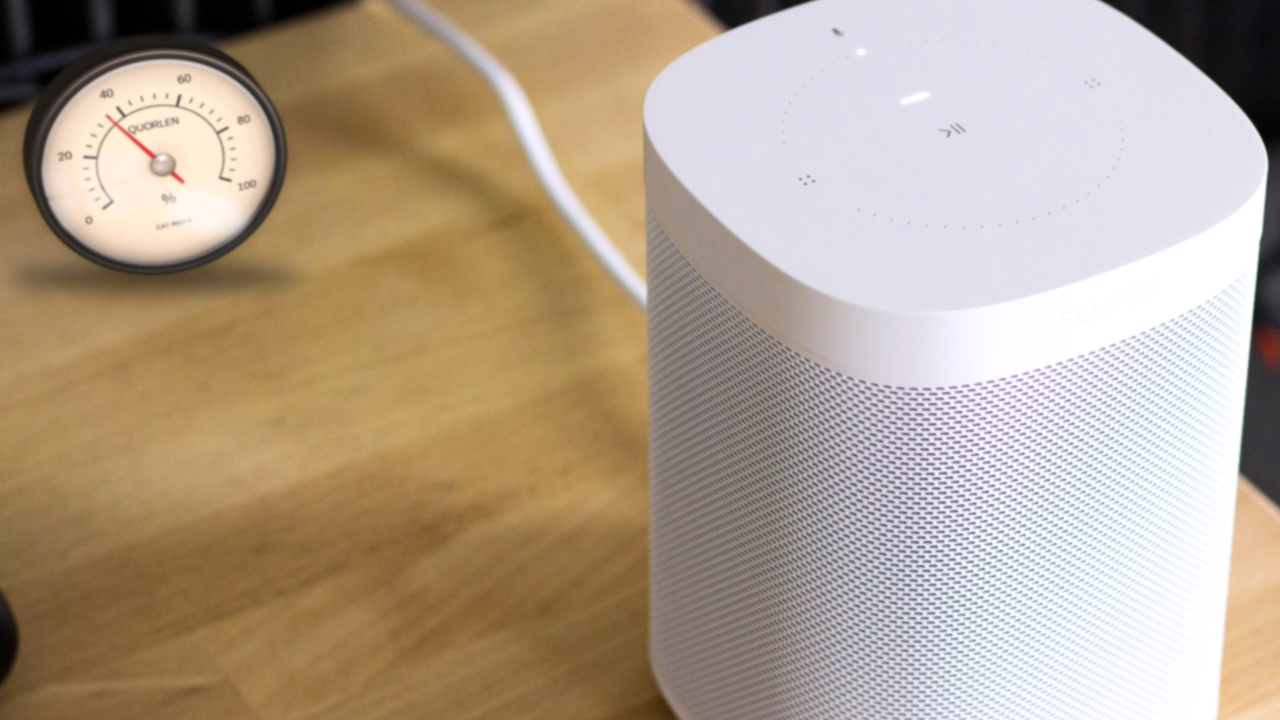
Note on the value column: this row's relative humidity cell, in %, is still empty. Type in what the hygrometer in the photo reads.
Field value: 36 %
